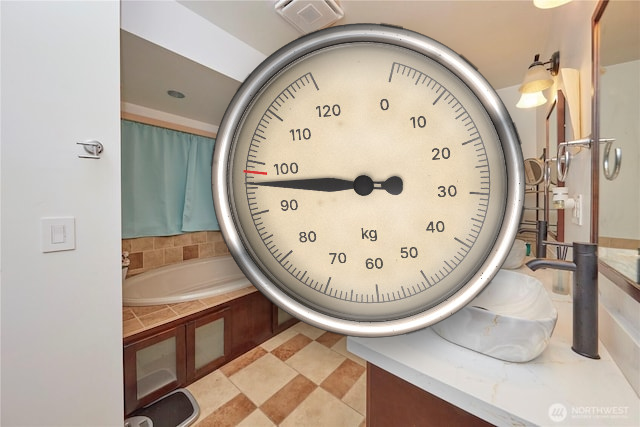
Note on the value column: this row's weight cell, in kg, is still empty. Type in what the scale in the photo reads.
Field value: 96 kg
